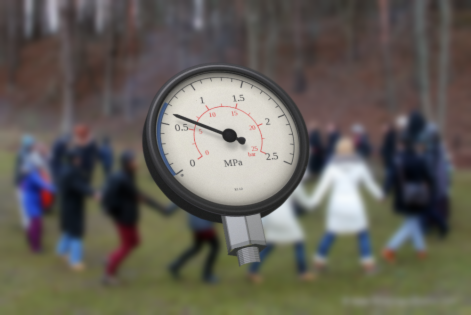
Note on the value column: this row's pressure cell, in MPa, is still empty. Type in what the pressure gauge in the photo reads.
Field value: 0.6 MPa
